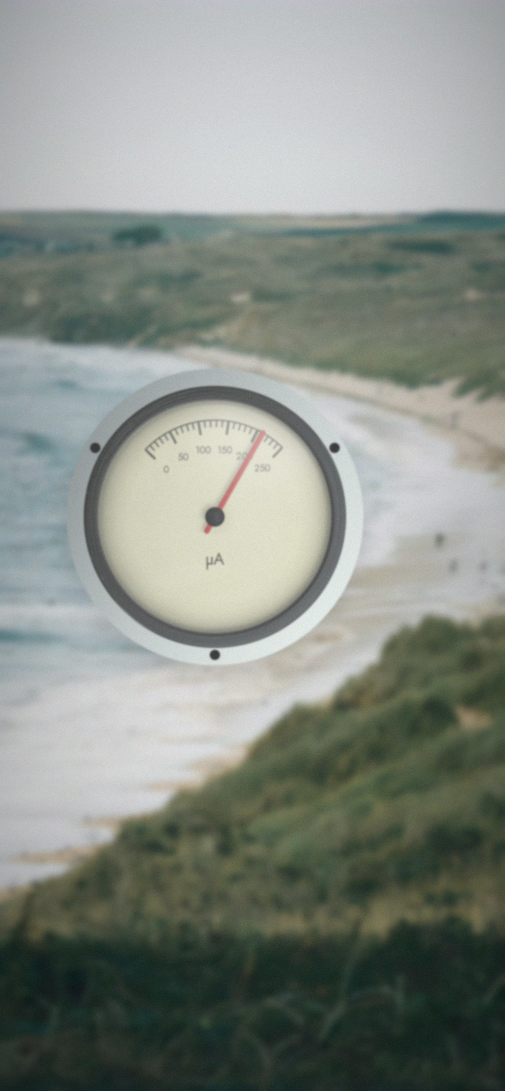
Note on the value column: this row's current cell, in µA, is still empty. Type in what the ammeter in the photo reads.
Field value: 210 µA
